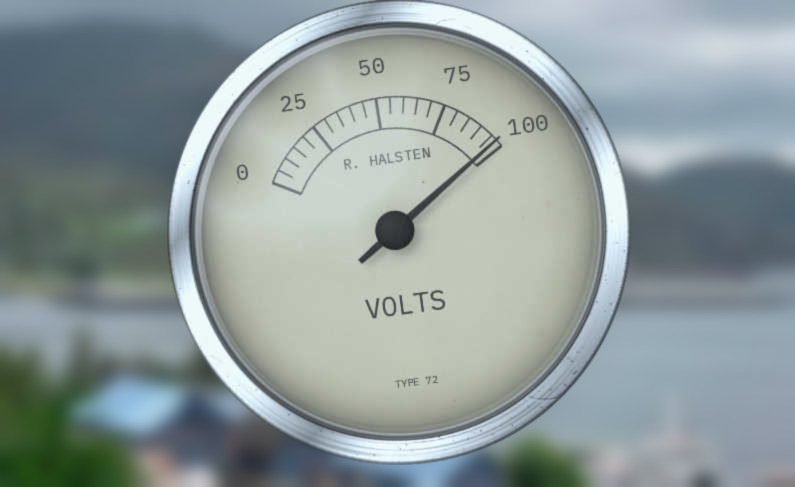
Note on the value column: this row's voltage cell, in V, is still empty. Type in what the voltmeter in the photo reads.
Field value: 97.5 V
